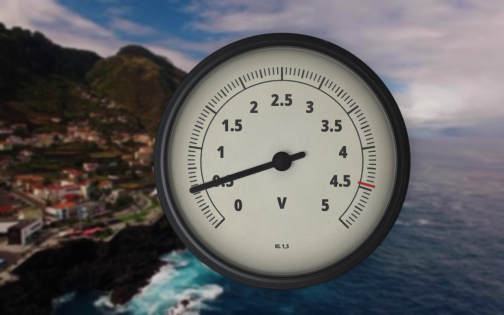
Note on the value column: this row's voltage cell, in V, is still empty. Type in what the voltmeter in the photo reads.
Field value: 0.5 V
